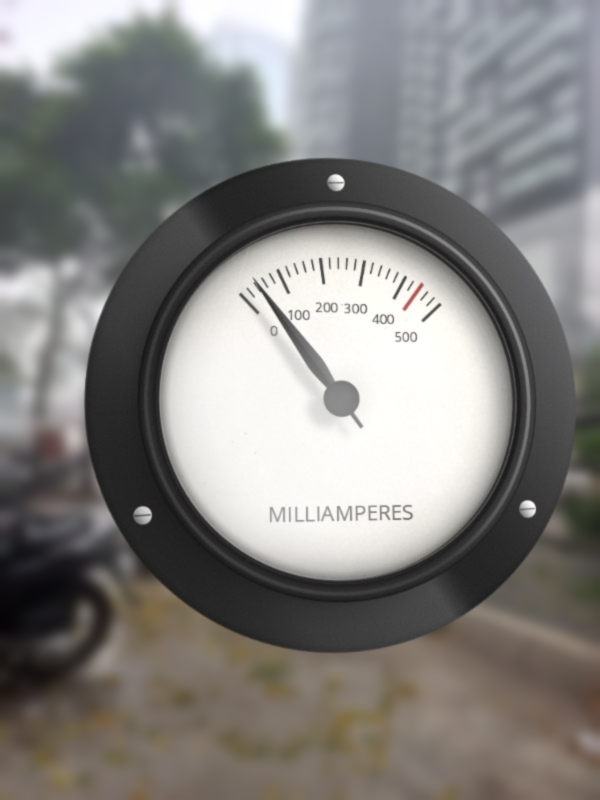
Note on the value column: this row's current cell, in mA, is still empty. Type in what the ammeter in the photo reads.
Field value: 40 mA
